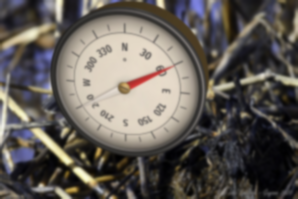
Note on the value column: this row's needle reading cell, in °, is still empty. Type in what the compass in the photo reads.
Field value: 60 °
